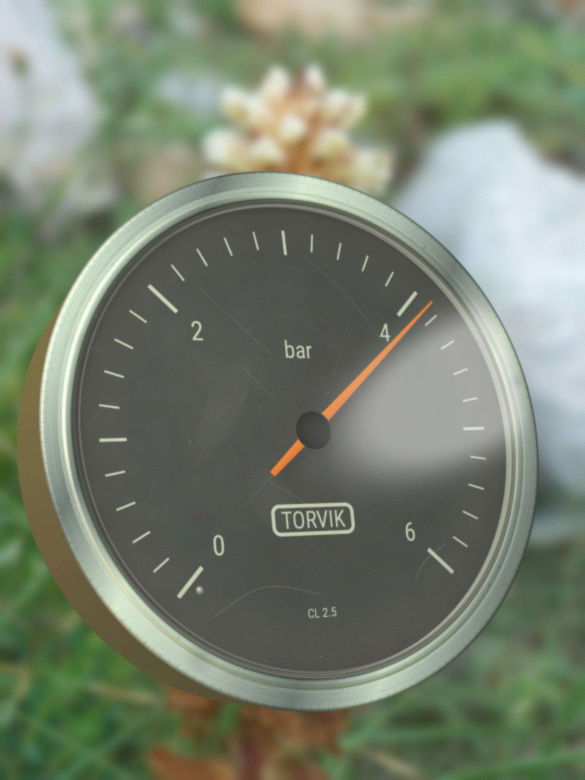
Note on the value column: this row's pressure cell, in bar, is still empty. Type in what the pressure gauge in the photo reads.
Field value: 4.1 bar
